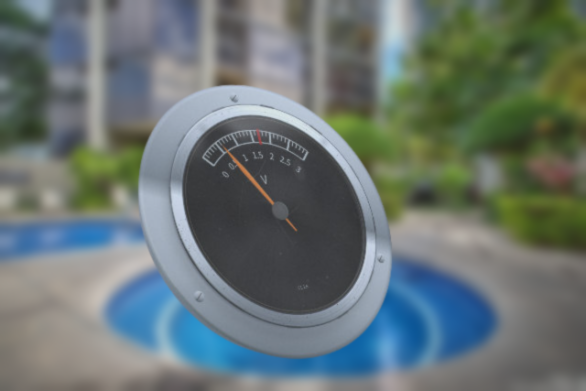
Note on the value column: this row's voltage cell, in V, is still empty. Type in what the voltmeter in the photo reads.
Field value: 0.5 V
